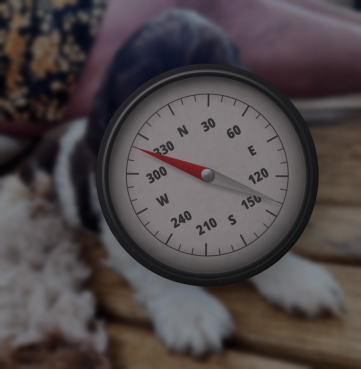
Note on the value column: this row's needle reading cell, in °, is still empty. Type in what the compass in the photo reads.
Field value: 320 °
